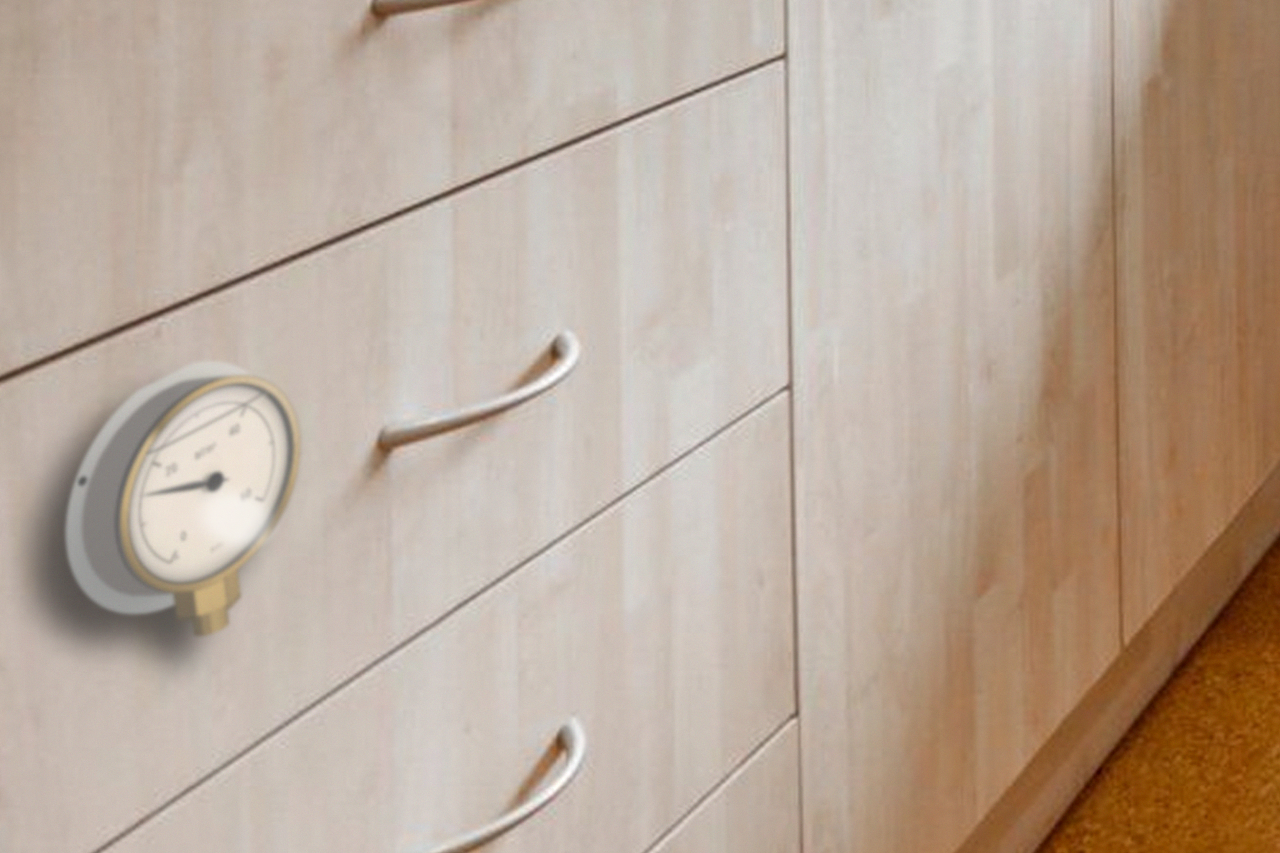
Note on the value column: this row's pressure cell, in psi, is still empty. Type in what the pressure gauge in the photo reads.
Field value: 15 psi
